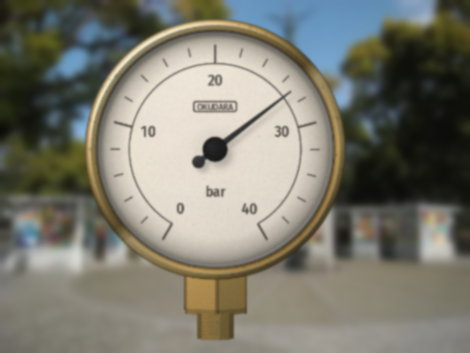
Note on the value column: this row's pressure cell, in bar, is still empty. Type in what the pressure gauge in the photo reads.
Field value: 27 bar
